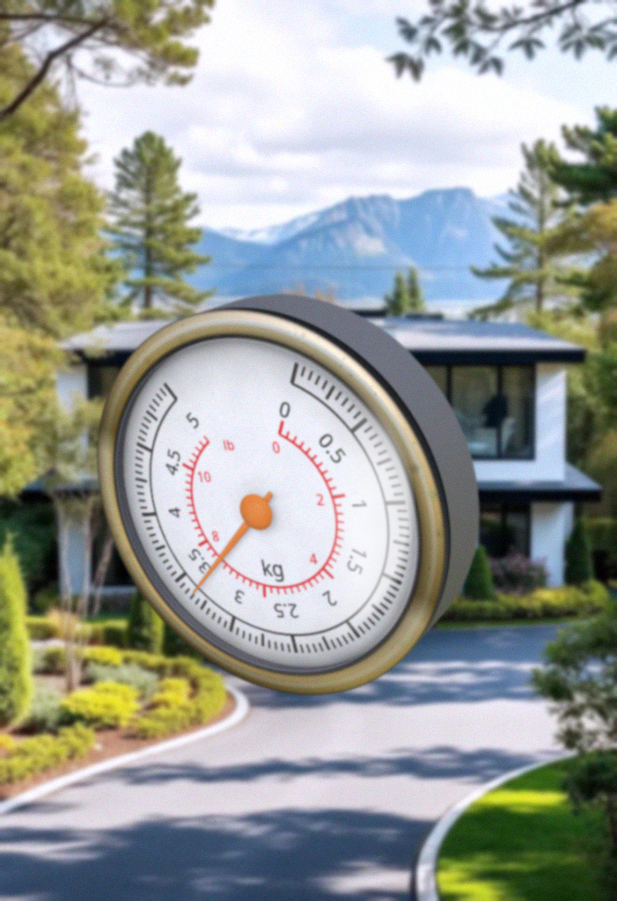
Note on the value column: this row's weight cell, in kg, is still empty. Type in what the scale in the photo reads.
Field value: 3.35 kg
